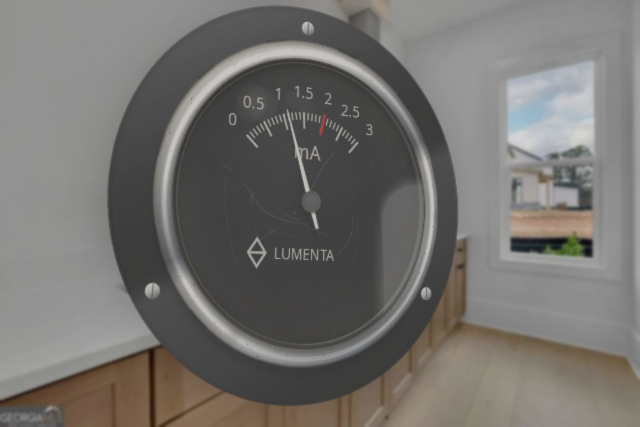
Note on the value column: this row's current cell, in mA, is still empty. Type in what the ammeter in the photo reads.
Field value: 1 mA
